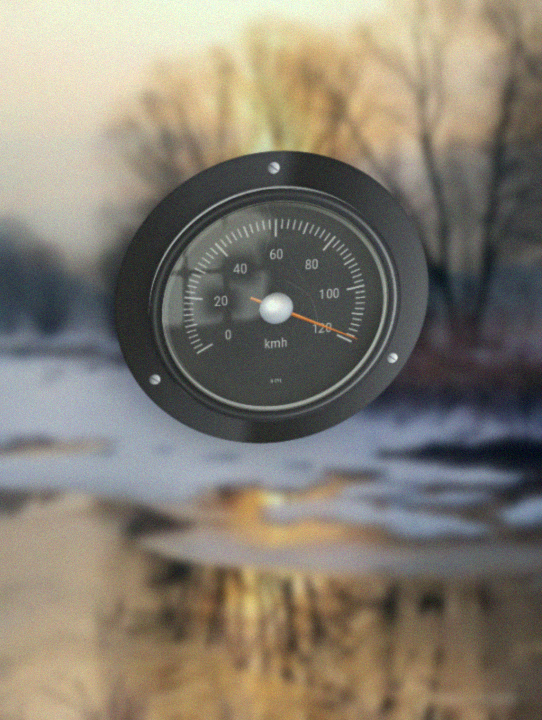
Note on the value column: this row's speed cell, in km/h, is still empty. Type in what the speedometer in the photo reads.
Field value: 118 km/h
